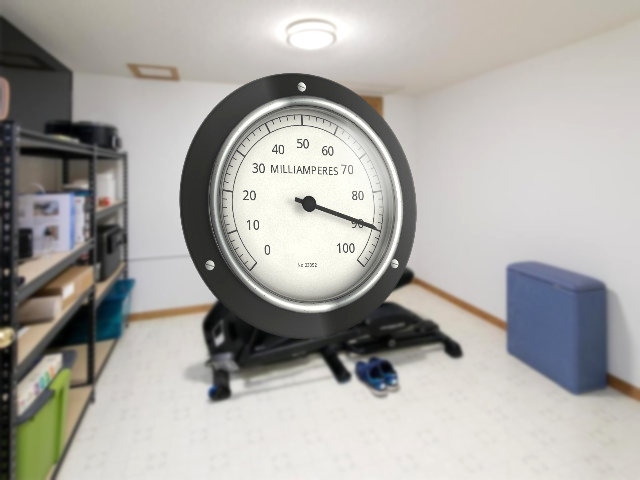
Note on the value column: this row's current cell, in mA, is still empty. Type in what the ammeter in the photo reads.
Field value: 90 mA
